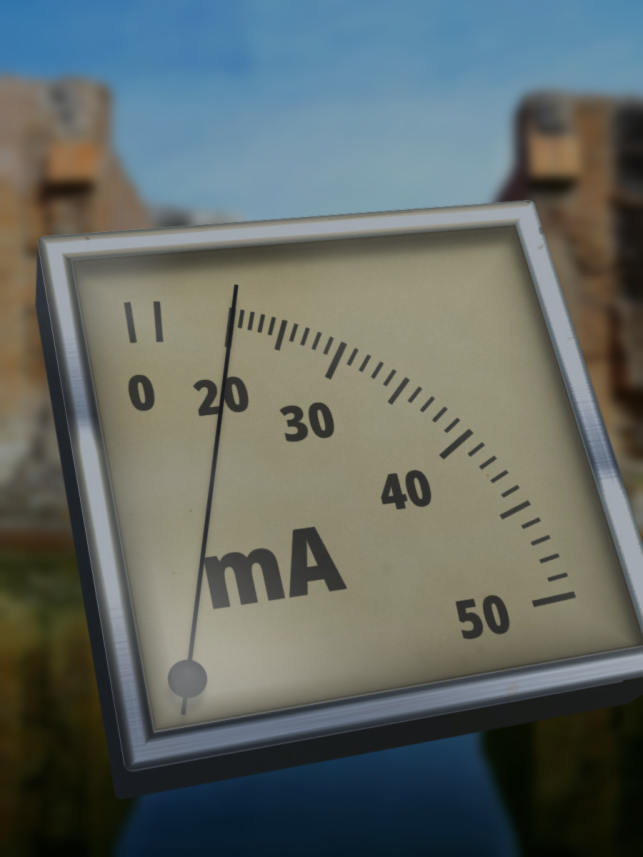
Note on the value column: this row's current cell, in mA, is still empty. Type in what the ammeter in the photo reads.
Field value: 20 mA
